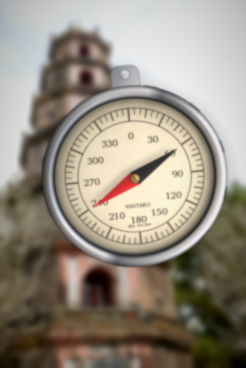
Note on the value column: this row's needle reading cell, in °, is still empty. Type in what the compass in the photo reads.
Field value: 240 °
